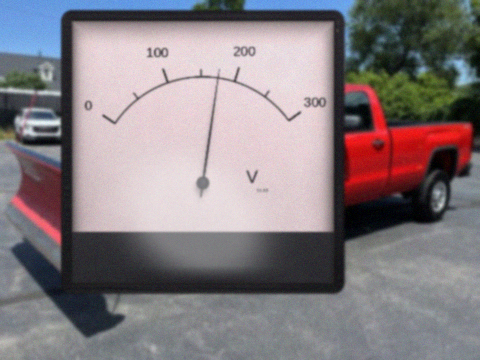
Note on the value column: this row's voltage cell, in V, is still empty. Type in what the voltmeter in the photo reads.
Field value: 175 V
